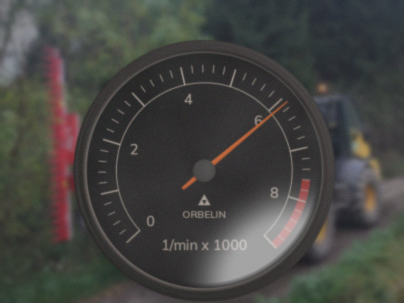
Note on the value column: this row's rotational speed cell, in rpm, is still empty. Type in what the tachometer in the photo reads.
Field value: 6100 rpm
